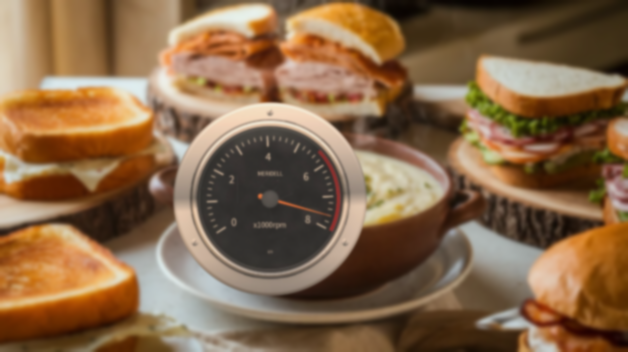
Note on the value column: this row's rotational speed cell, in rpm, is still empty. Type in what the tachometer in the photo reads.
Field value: 7600 rpm
